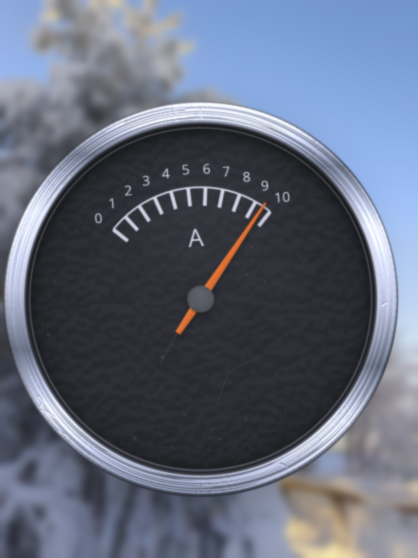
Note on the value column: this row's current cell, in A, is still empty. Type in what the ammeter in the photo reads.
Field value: 9.5 A
